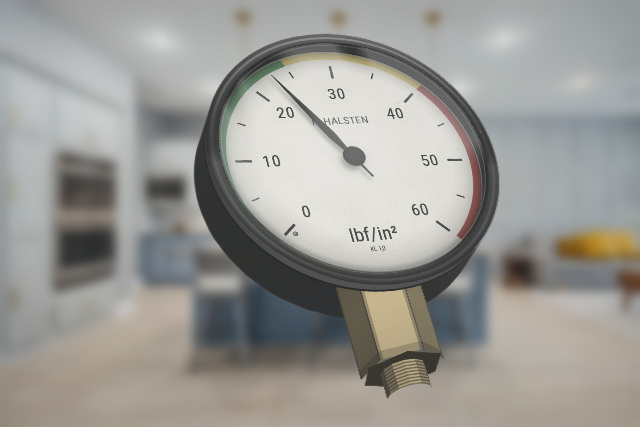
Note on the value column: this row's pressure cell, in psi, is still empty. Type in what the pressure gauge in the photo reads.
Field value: 22.5 psi
